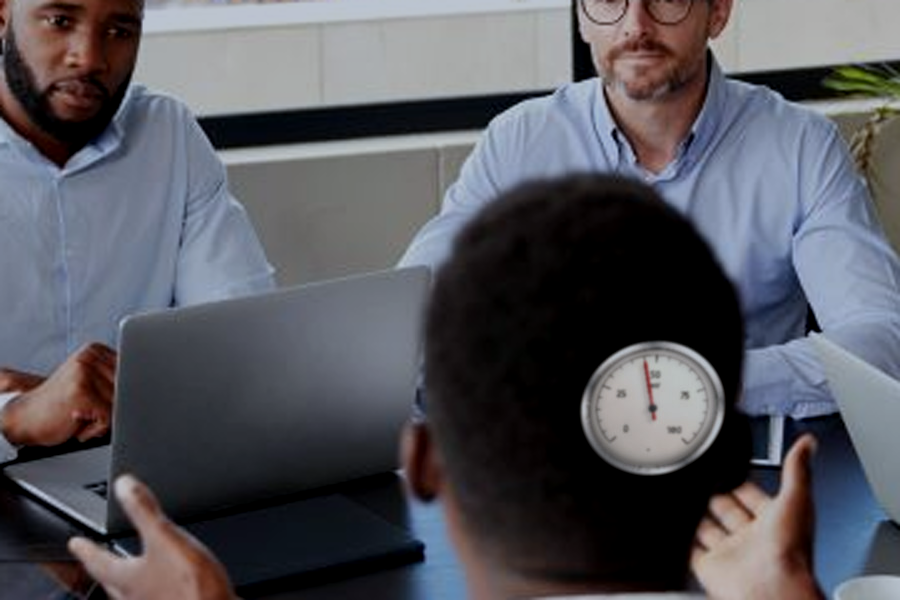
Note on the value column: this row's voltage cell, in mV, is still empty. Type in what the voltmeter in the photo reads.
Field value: 45 mV
